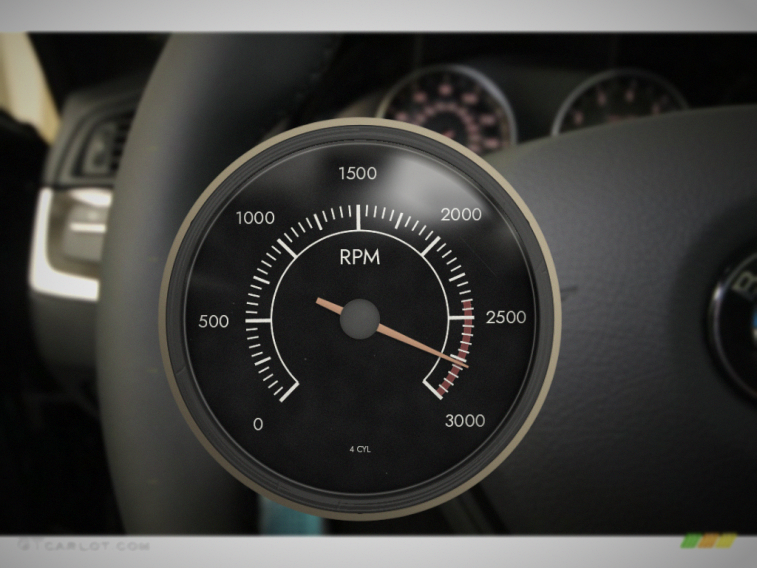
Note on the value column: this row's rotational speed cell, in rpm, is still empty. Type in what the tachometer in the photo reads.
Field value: 2775 rpm
